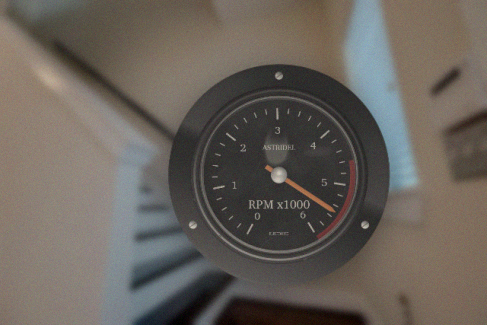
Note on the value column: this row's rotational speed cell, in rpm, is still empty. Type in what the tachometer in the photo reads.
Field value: 5500 rpm
